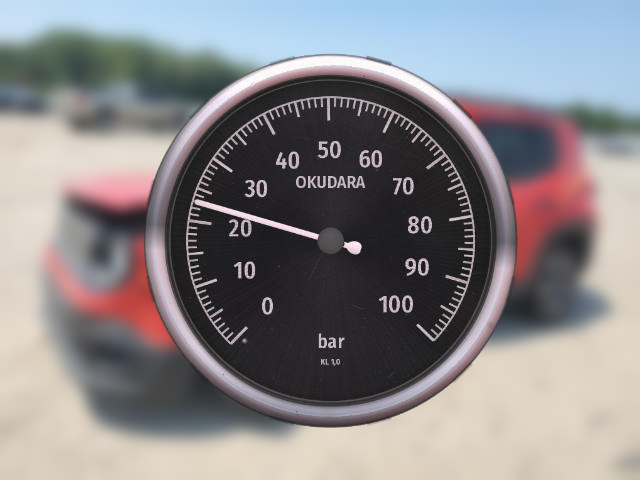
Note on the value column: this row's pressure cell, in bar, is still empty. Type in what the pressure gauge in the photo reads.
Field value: 23 bar
